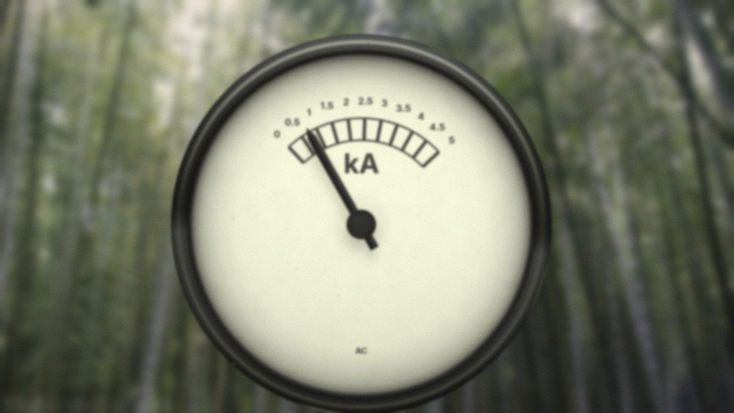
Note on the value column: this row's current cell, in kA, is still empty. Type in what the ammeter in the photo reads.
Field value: 0.75 kA
